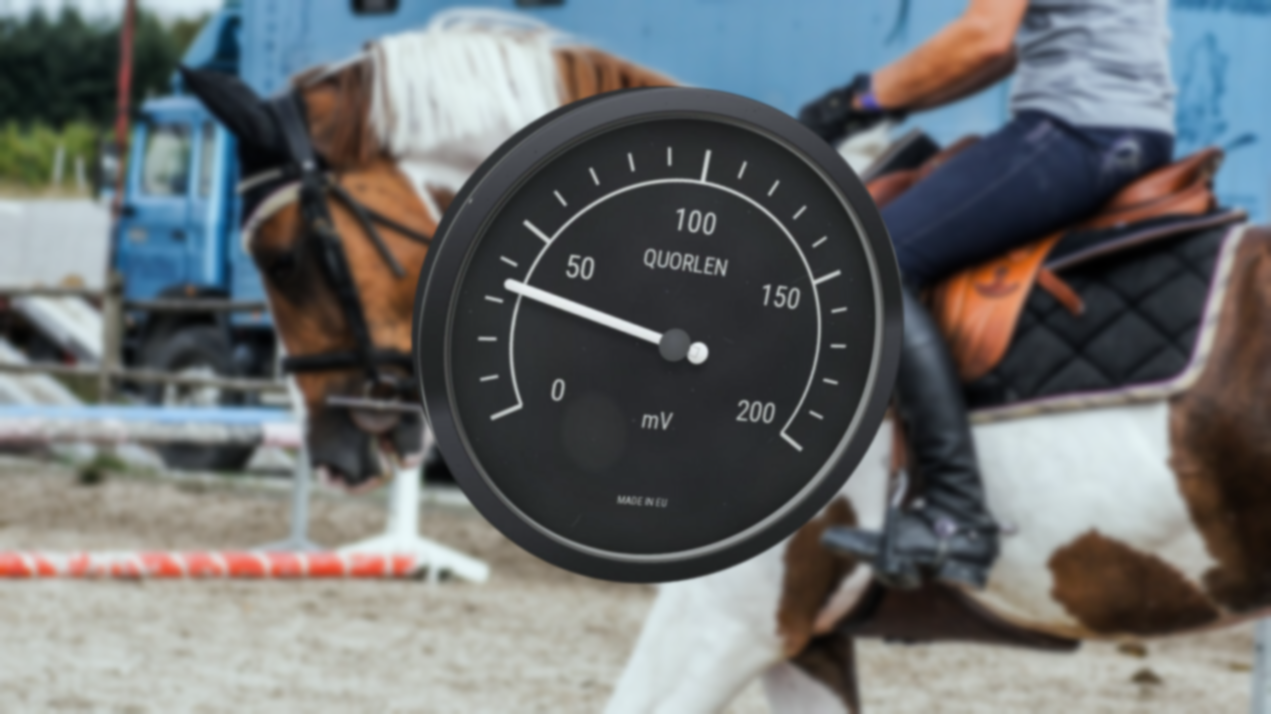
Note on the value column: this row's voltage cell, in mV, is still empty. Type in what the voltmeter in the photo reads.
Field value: 35 mV
